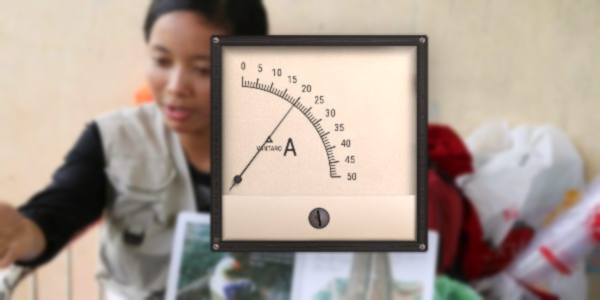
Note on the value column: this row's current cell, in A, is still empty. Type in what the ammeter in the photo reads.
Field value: 20 A
